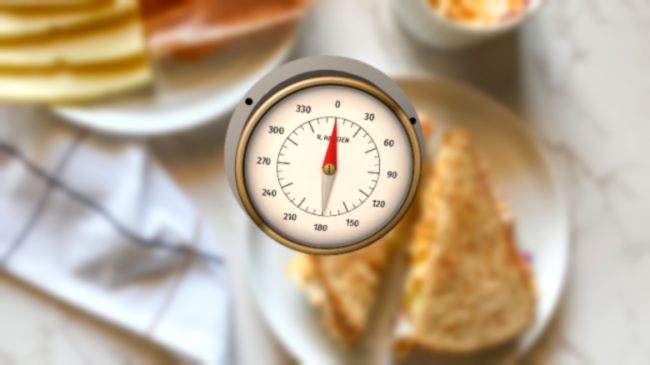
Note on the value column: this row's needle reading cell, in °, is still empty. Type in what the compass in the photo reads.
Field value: 0 °
